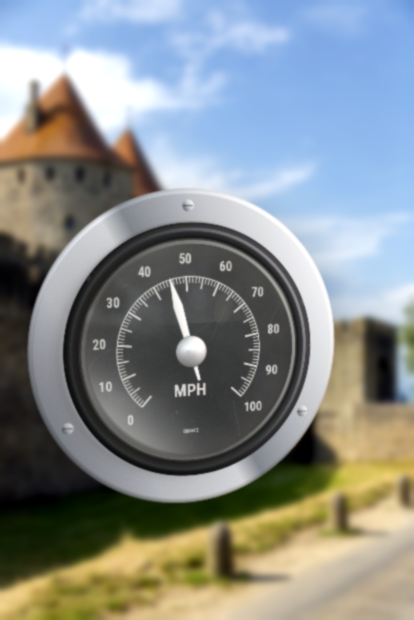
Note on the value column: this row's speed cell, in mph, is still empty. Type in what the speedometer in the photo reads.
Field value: 45 mph
